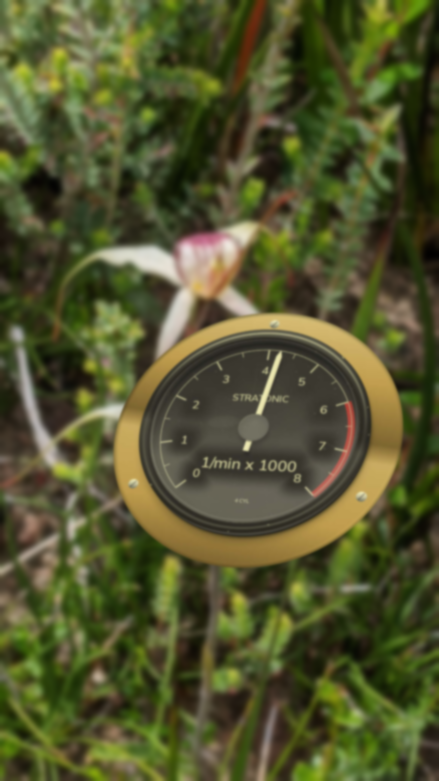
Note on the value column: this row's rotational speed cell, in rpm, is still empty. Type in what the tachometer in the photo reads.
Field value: 4250 rpm
